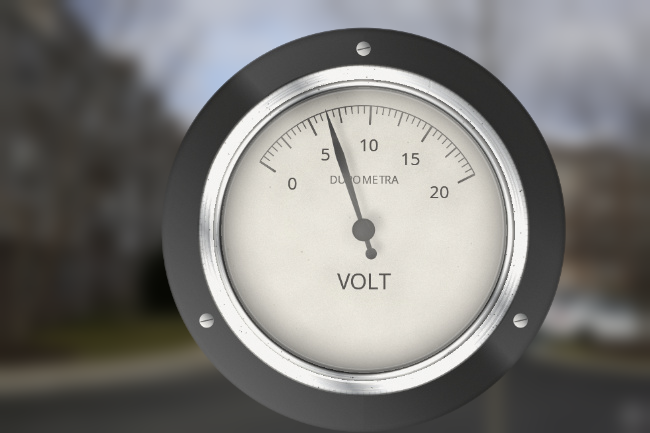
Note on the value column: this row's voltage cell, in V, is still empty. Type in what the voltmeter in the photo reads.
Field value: 6.5 V
